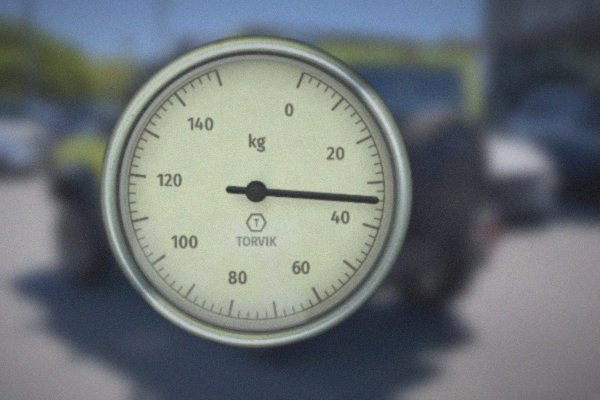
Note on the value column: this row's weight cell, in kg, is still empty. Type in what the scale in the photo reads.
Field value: 34 kg
